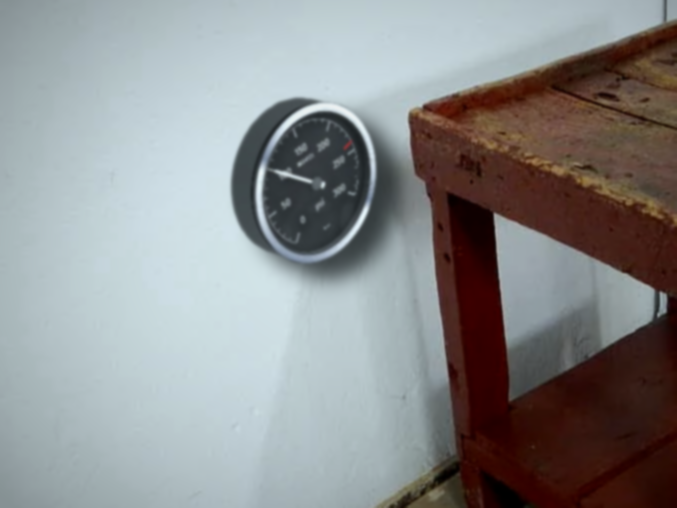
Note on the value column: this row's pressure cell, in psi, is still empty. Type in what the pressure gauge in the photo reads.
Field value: 100 psi
